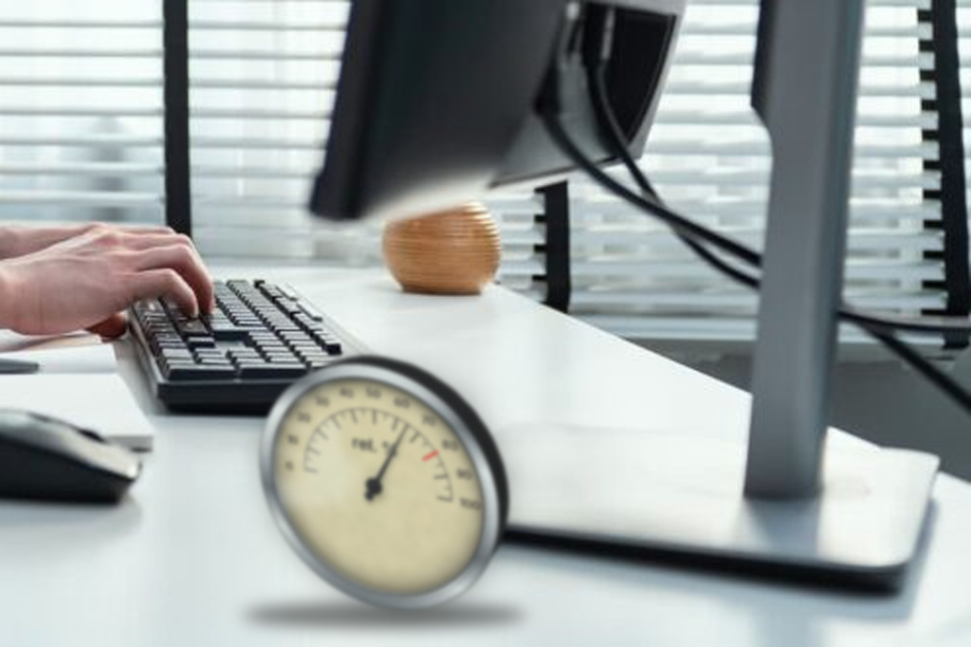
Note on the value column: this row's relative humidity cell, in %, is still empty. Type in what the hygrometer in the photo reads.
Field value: 65 %
